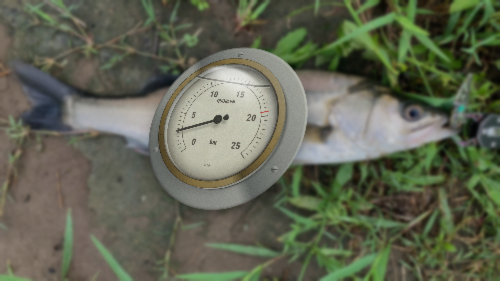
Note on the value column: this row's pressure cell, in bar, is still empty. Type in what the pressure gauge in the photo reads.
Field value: 2.5 bar
